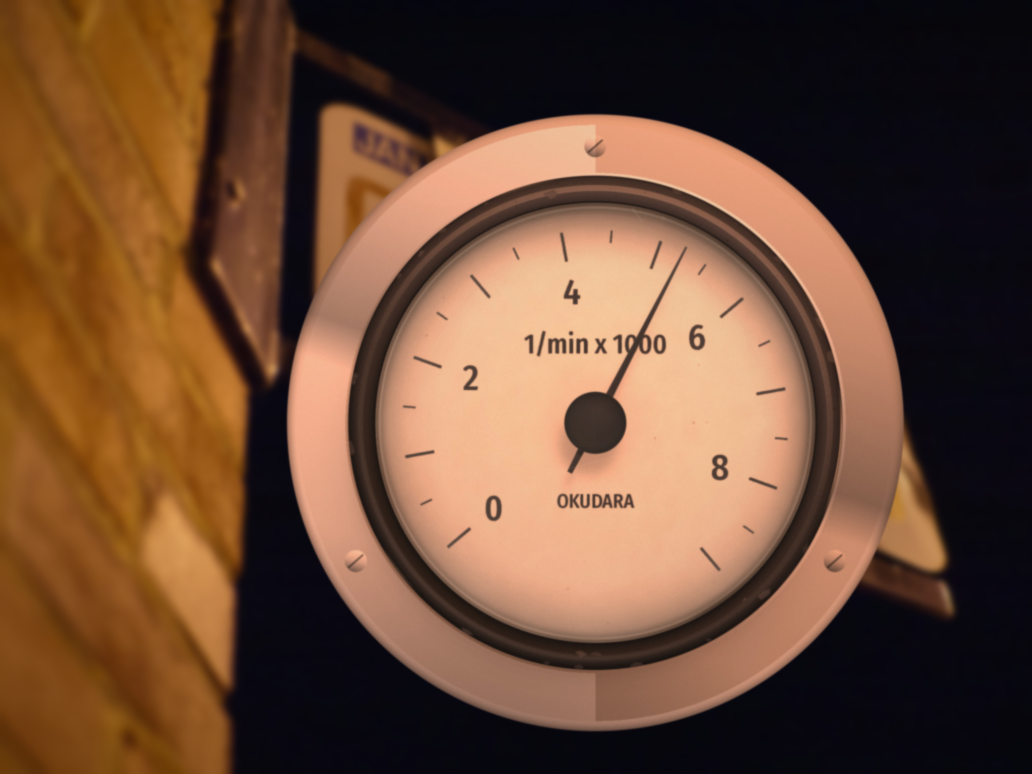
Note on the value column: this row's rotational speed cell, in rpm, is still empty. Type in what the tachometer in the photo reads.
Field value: 5250 rpm
